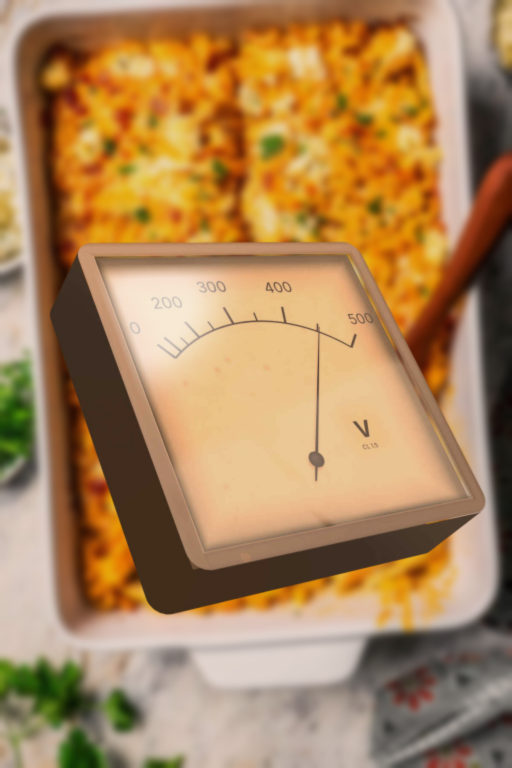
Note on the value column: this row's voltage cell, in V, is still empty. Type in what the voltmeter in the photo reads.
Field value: 450 V
